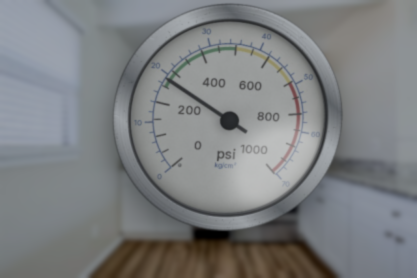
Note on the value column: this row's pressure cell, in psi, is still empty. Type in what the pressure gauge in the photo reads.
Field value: 275 psi
